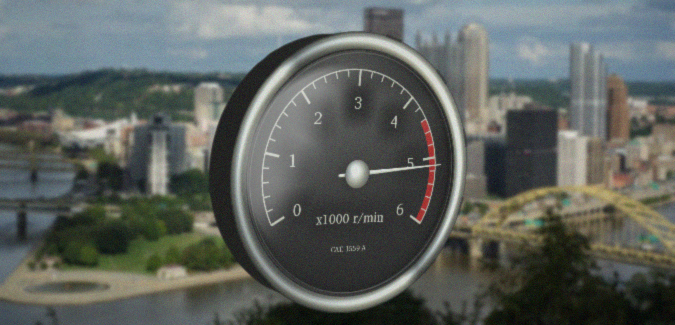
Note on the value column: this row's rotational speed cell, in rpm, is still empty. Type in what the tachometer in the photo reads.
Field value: 5100 rpm
